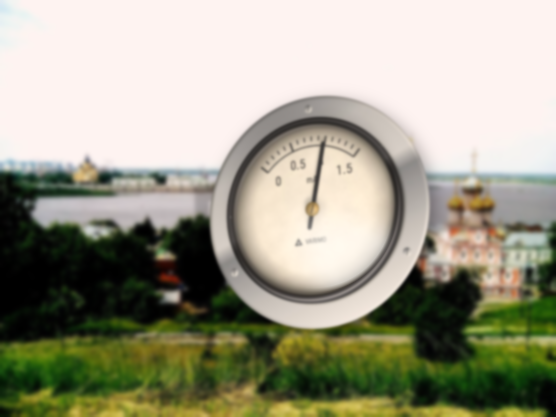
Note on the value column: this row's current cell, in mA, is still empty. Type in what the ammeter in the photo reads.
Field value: 1 mA
